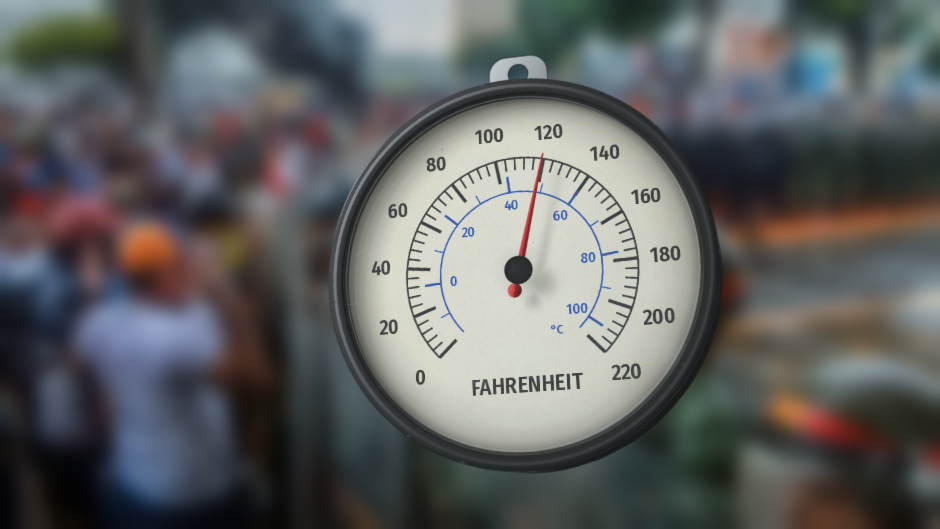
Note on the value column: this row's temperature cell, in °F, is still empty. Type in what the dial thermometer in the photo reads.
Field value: 120 °F
